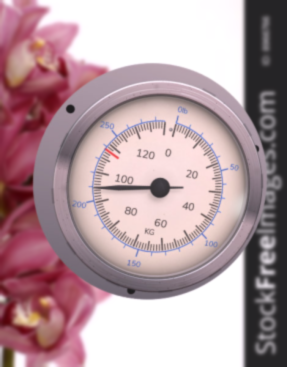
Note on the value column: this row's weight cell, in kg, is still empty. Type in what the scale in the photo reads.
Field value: 95 kg
